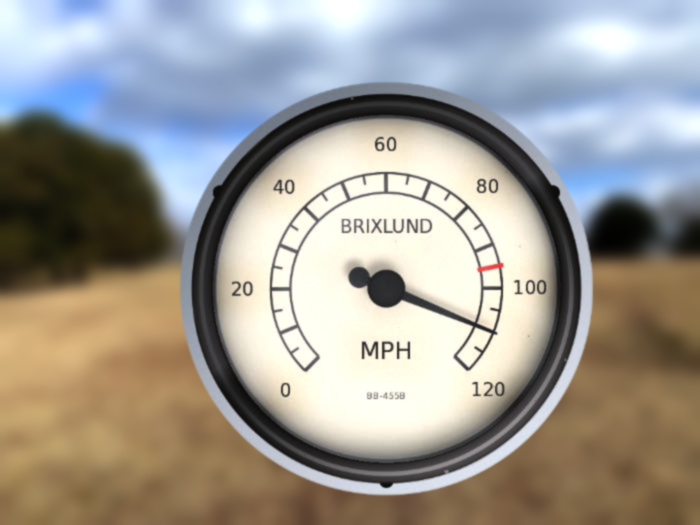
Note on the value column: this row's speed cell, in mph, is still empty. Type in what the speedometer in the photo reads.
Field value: 110 mph
